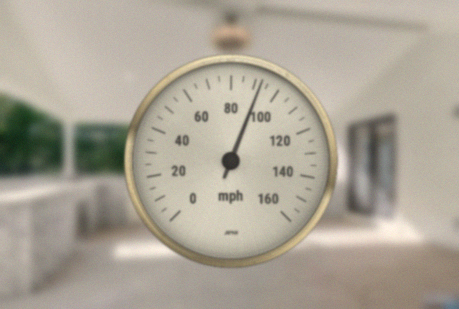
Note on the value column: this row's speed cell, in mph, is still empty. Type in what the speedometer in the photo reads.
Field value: 92.5 mph
